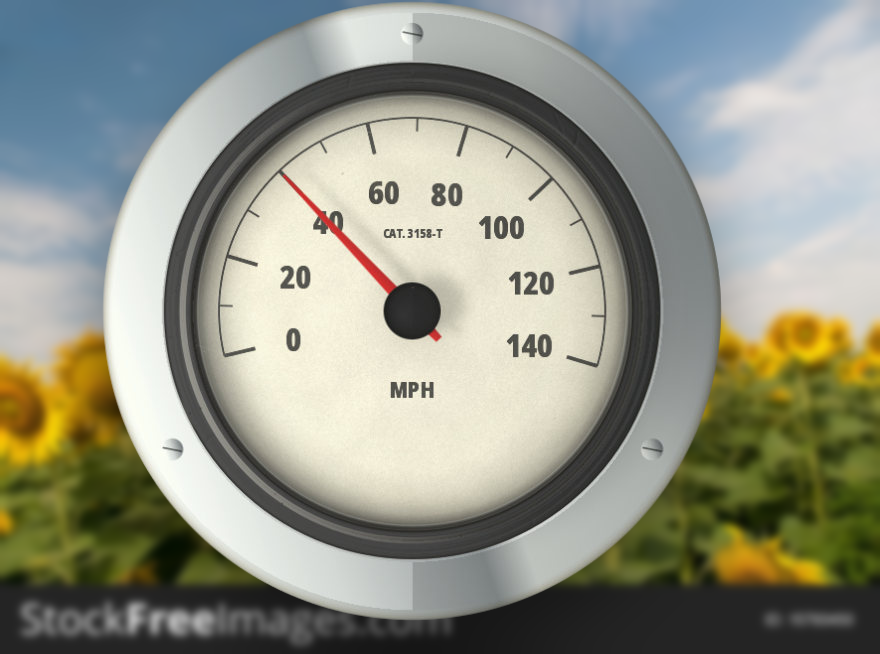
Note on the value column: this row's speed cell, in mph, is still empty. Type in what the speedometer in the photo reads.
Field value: 40 mph
